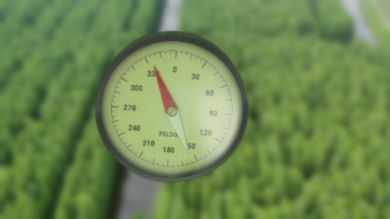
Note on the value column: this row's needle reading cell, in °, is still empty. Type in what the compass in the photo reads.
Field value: 335 °
